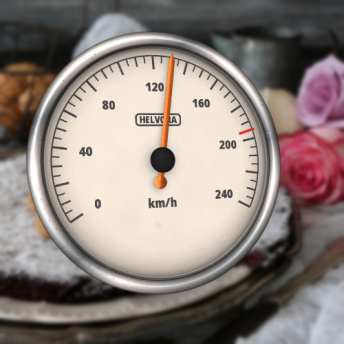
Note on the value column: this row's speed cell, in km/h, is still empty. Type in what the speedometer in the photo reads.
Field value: 130 km/h
